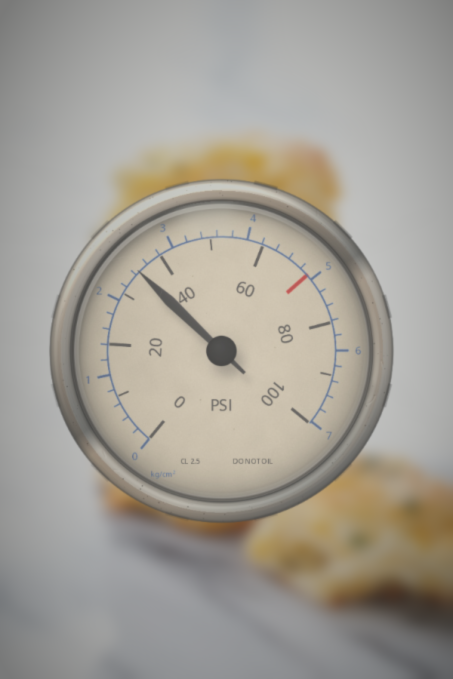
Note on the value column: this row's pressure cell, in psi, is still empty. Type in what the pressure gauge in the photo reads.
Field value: 35 psi
